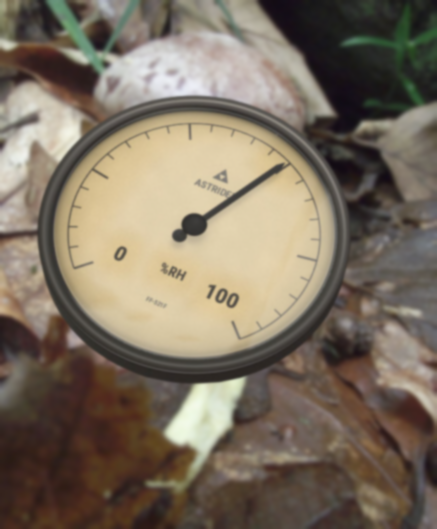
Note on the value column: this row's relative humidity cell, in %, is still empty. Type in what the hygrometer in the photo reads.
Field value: 60 %
